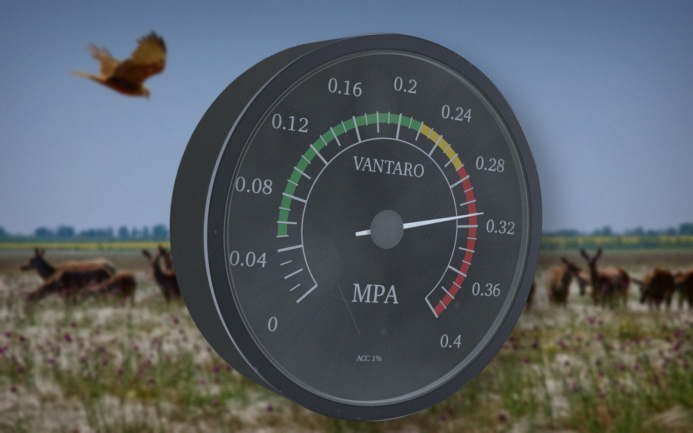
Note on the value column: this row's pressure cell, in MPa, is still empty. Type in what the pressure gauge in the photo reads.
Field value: 0.31 MPa
